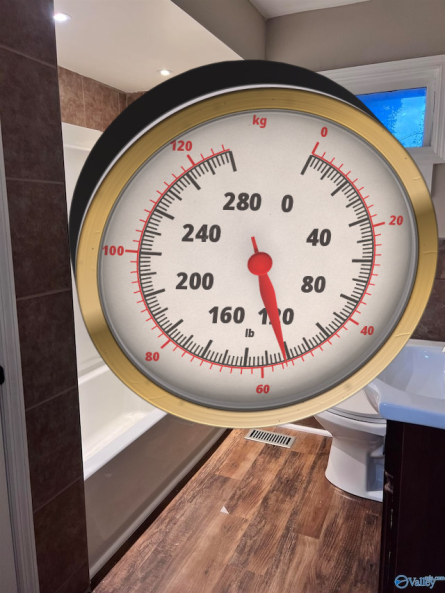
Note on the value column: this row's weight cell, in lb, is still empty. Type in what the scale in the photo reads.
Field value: 122 lb
